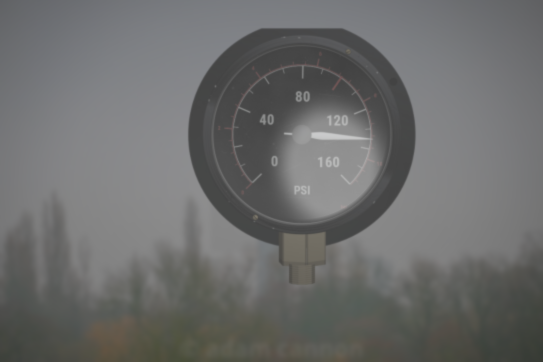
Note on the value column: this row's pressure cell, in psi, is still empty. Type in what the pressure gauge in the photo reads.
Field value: 135 psi
